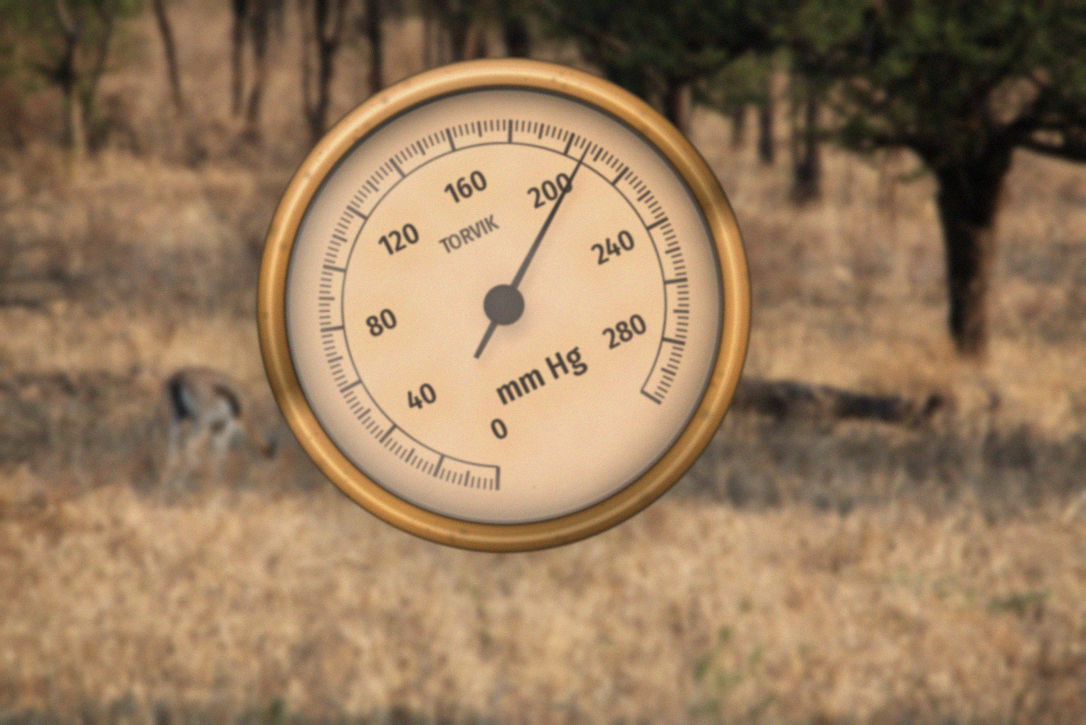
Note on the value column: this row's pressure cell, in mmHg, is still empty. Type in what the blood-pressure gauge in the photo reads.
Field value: 206 mmHg
